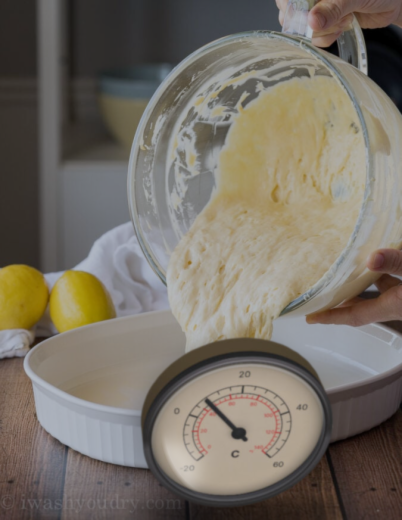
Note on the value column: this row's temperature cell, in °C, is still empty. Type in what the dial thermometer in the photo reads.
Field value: 8 °C
